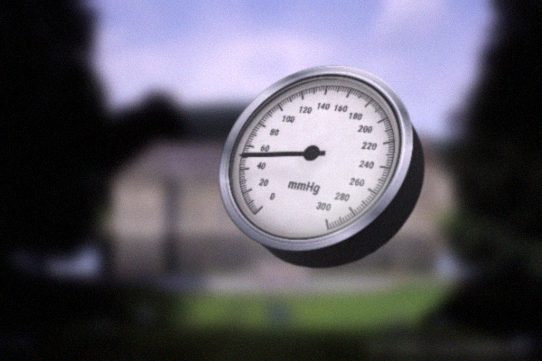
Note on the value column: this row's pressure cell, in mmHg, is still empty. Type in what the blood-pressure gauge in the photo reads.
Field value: 50 mmHg
